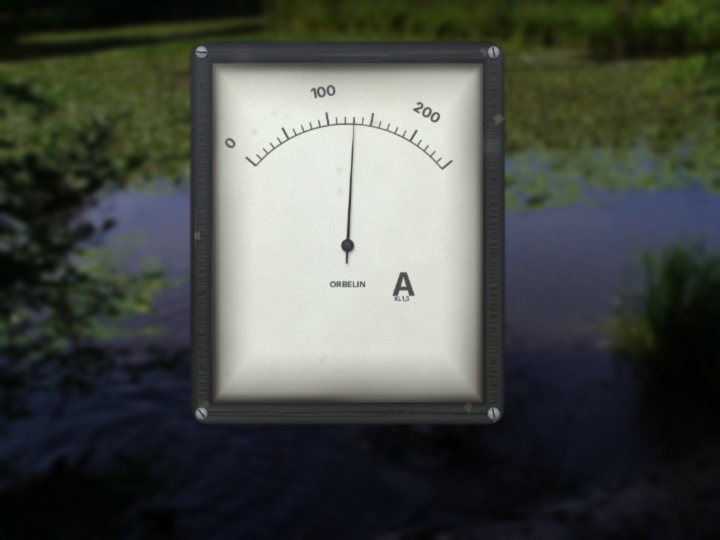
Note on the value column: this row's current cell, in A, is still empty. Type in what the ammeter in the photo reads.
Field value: 130 A
